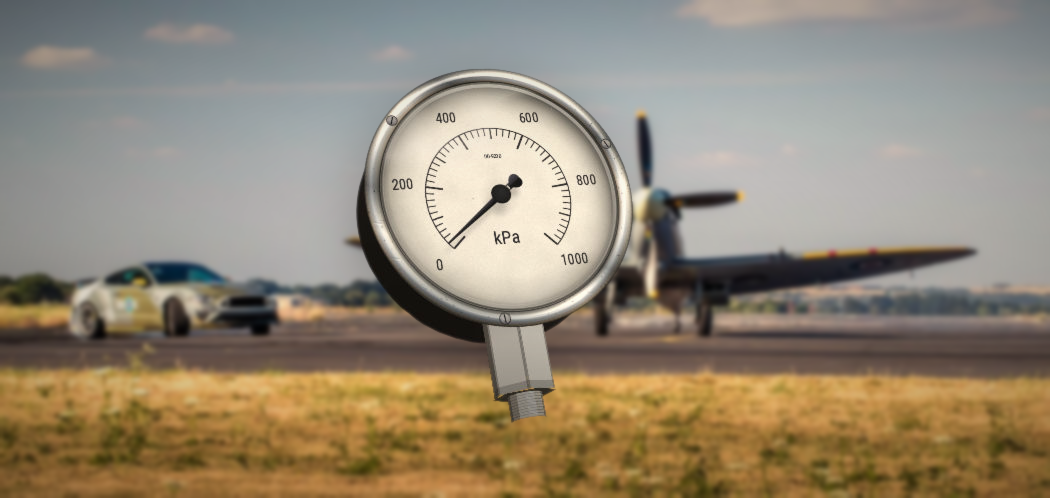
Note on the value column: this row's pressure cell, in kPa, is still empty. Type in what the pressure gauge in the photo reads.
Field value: 20 kPa
